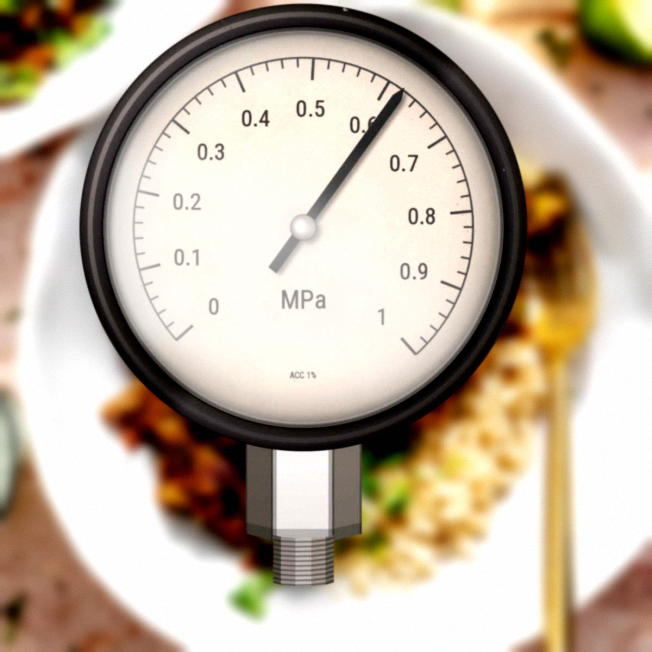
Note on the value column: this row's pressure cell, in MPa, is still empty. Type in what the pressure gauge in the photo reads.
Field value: 0.62 MPa
